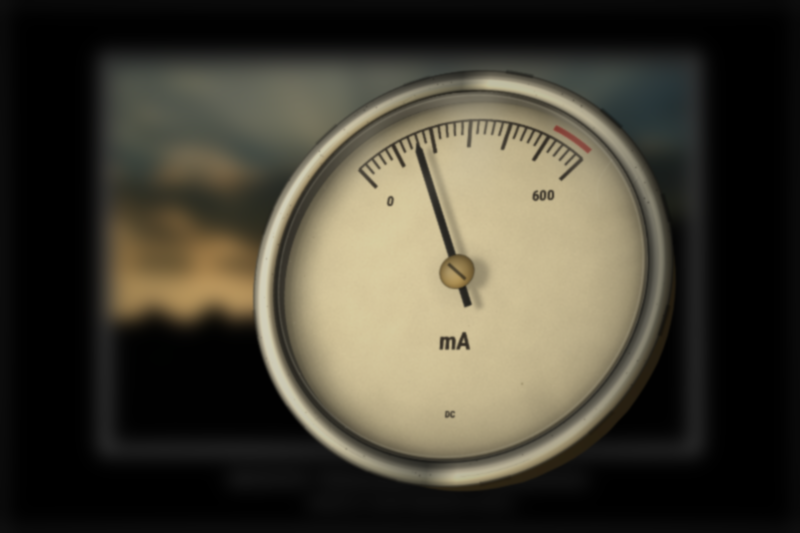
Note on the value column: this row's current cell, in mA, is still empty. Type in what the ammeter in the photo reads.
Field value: 160 mA
